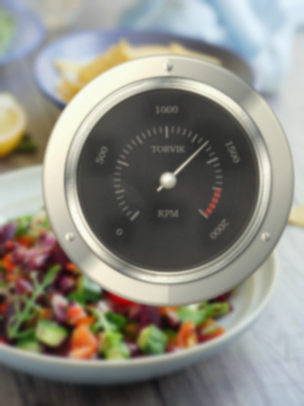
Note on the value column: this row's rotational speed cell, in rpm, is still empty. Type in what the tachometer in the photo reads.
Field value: 1350 rpm
